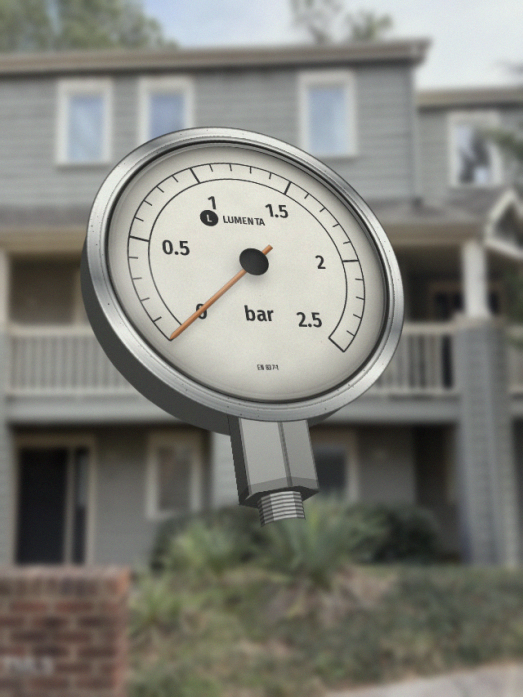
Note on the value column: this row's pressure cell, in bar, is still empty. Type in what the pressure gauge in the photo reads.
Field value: 0 bar
